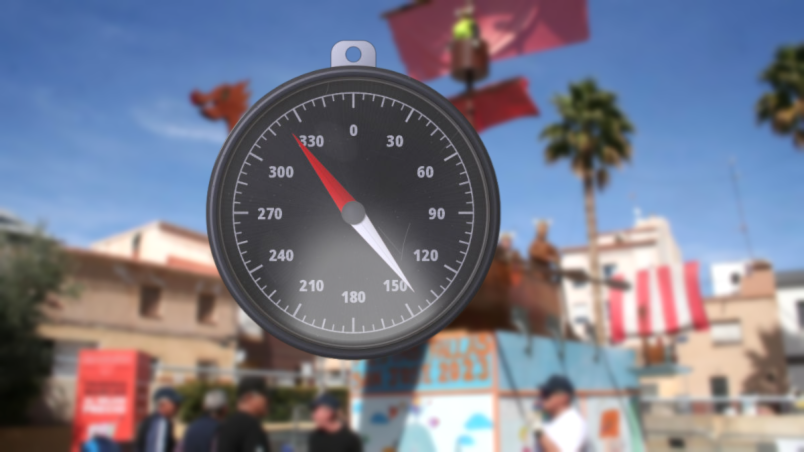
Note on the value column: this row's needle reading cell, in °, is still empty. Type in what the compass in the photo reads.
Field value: 322.5 °
